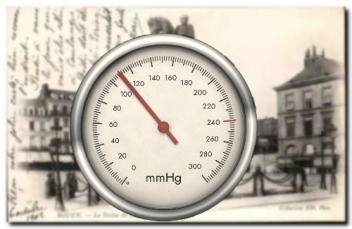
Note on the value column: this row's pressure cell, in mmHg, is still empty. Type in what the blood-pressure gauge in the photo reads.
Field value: 110 mmHg
